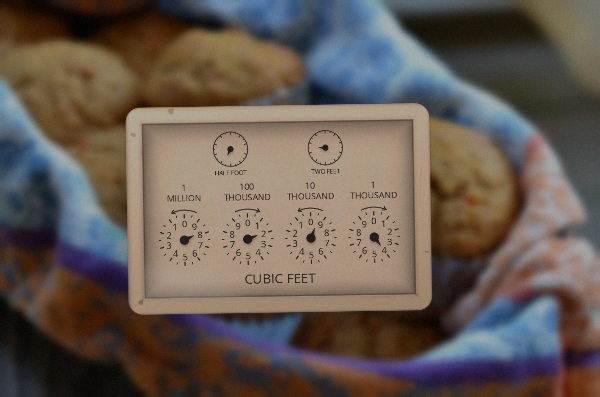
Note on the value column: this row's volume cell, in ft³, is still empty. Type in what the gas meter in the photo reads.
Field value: 819400 ft³
